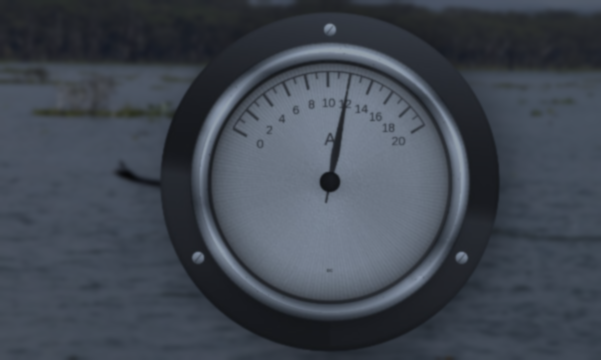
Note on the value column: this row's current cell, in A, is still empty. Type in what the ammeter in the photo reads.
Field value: 12 A
